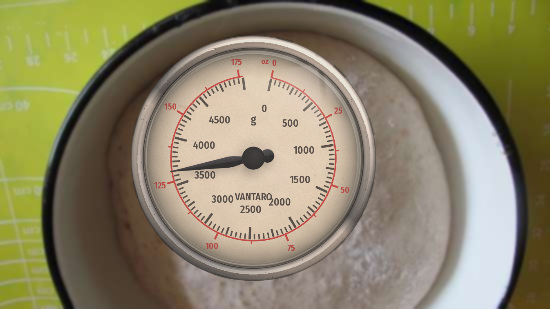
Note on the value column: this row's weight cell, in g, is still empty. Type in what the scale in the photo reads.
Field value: 3650 g
